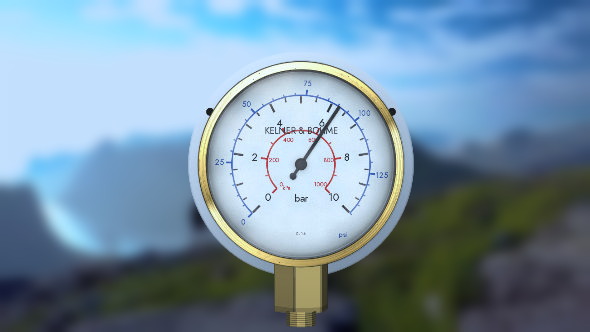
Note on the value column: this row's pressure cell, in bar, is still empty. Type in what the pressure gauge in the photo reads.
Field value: 6.25 bar
